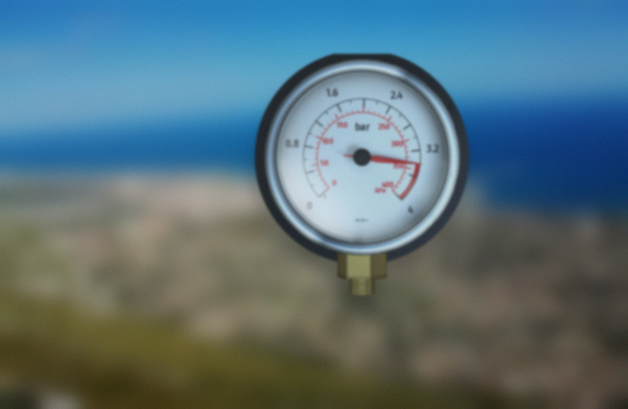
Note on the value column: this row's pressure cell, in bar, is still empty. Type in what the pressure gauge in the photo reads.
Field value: 3.4 bar
